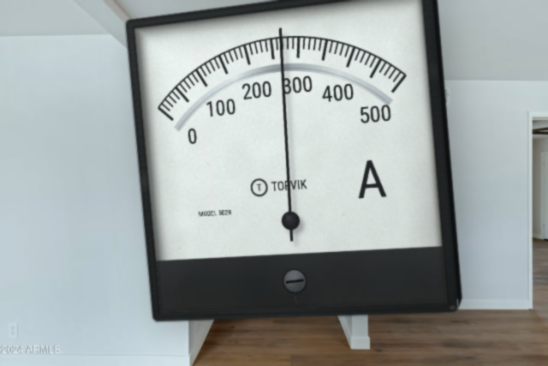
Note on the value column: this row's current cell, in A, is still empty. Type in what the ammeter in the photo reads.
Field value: 270 A
